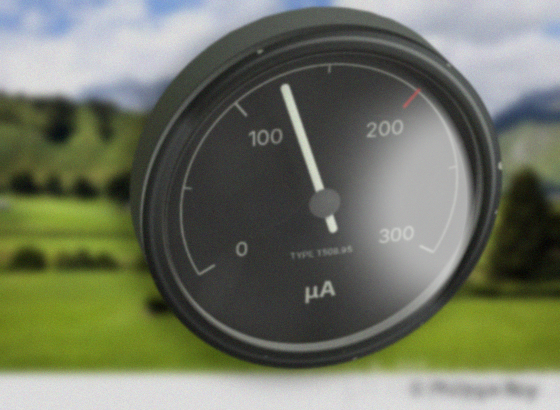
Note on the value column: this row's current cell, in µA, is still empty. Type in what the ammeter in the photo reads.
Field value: 125 µA
